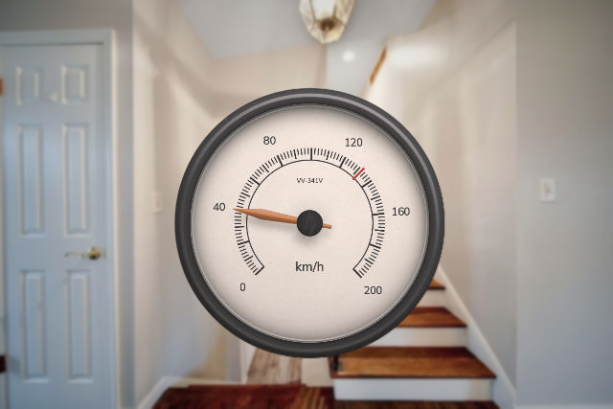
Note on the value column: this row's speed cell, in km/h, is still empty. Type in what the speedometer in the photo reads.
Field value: 40 km/h
